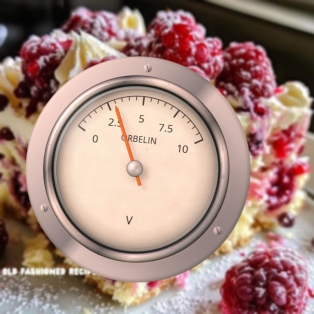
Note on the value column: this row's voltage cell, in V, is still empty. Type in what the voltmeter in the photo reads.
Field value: 3 V
